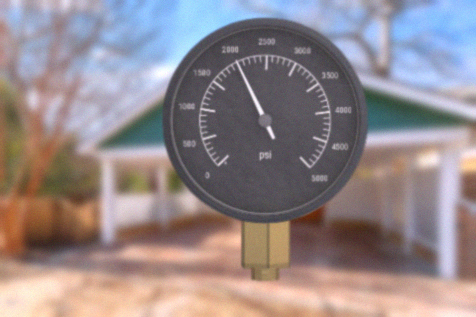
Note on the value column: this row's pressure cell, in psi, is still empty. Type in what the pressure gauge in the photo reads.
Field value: 2000 psi
